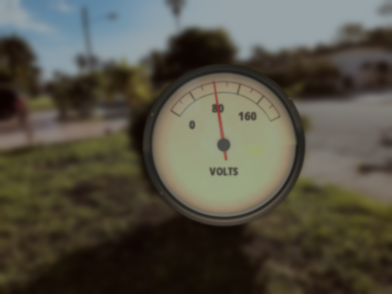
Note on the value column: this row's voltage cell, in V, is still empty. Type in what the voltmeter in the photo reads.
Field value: 80 V
